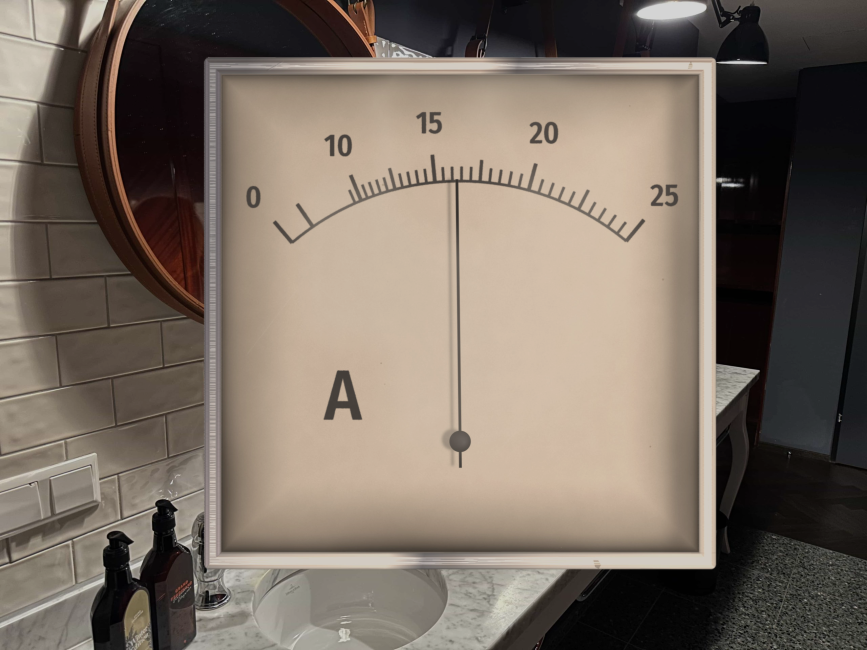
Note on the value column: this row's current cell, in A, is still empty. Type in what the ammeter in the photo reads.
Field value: 16.25 A
